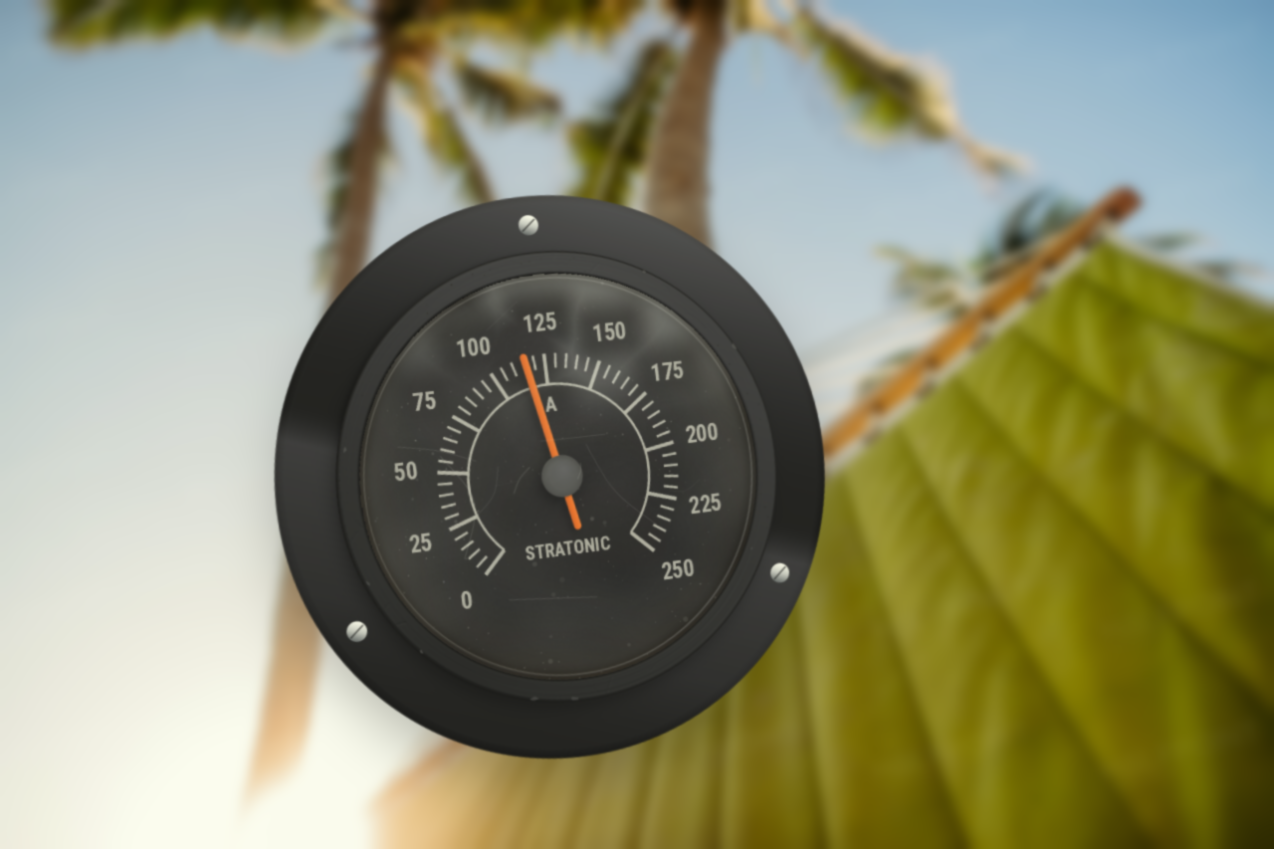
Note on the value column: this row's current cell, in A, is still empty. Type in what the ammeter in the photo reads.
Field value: 115 A
